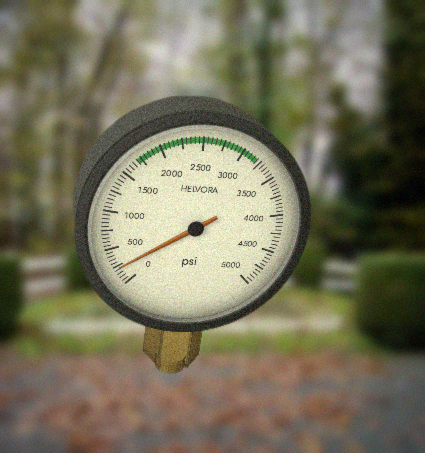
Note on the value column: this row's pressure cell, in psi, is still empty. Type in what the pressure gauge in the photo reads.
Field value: 250 psi
